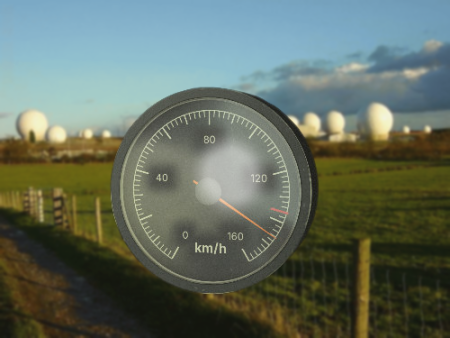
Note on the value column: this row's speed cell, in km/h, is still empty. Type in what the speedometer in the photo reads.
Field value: 146 km/h
